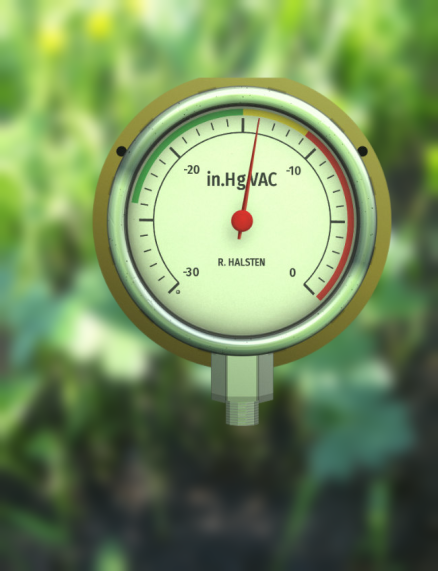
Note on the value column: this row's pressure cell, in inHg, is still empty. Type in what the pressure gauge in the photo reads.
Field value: -14 inHg
